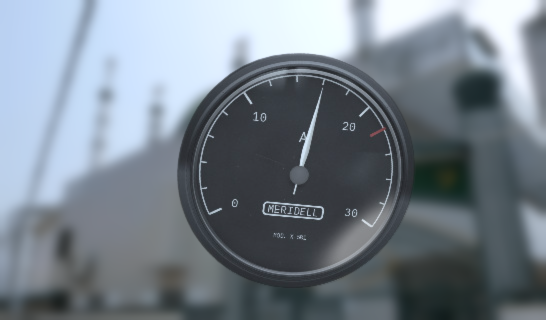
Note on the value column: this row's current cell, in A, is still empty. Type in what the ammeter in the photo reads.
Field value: 16 A
